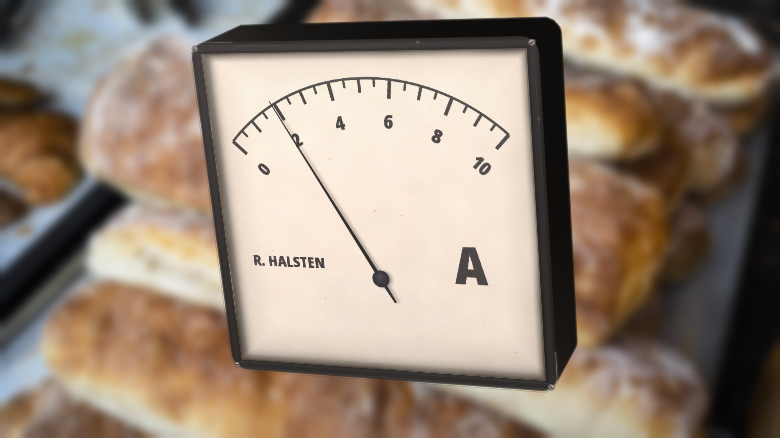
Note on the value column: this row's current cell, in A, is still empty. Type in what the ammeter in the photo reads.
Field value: 2 A
